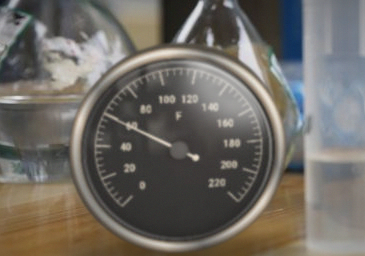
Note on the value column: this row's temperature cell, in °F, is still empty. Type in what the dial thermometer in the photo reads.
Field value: 60 °F
